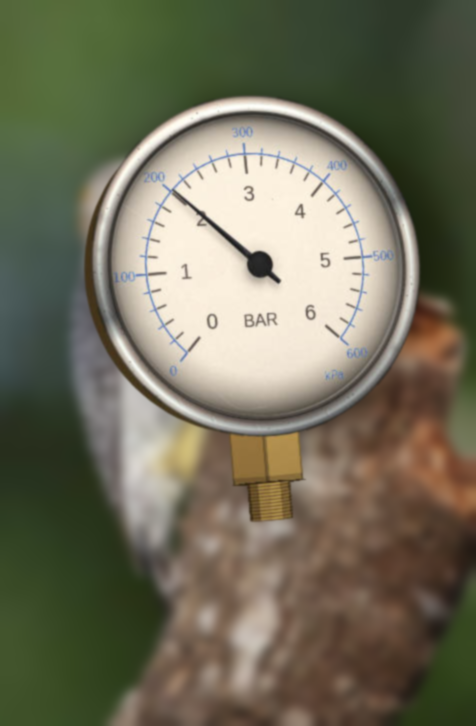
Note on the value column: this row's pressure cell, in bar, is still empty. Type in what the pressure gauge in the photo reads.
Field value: 2 bar
